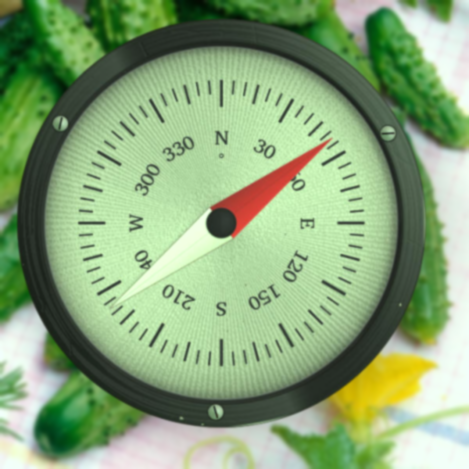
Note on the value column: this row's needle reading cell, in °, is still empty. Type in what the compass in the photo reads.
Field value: 52.5 °
